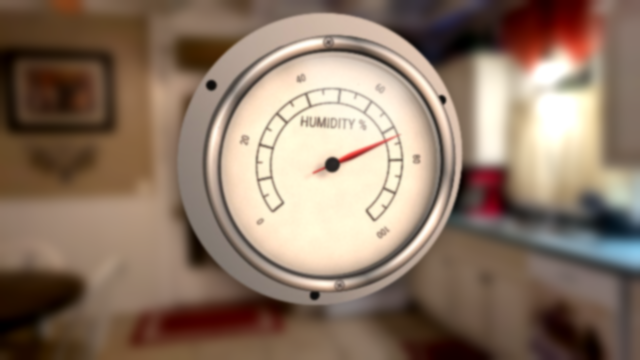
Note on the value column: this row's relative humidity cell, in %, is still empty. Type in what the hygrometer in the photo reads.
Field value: 72.5 %
